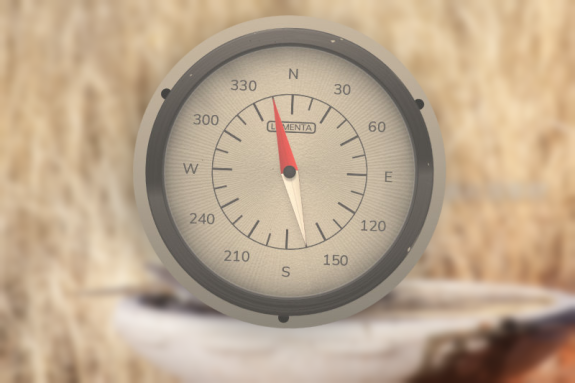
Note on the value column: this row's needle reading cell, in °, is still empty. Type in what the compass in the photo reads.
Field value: 345 °
